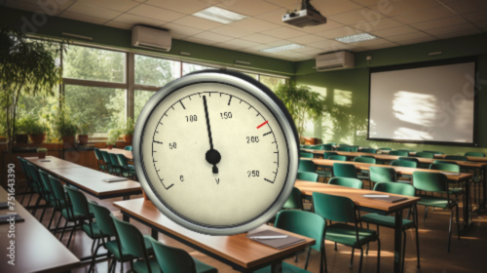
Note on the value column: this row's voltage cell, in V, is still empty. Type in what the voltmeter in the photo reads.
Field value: 125 V
